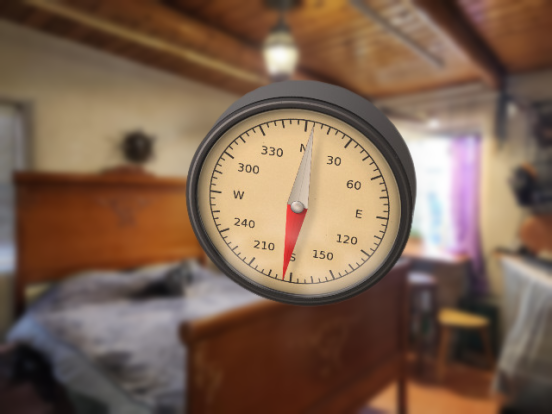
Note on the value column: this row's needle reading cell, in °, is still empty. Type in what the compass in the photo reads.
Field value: 185 °
